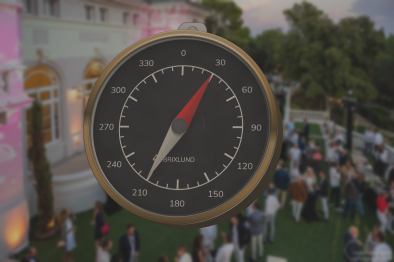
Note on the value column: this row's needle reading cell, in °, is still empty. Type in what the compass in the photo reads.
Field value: 30 °
